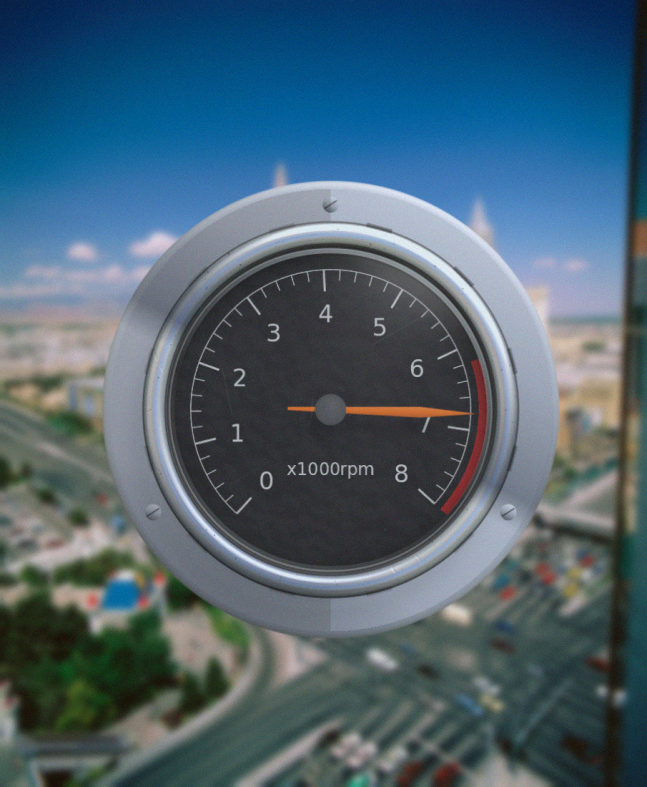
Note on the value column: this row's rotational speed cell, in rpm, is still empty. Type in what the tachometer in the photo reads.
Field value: 6800 rpm
